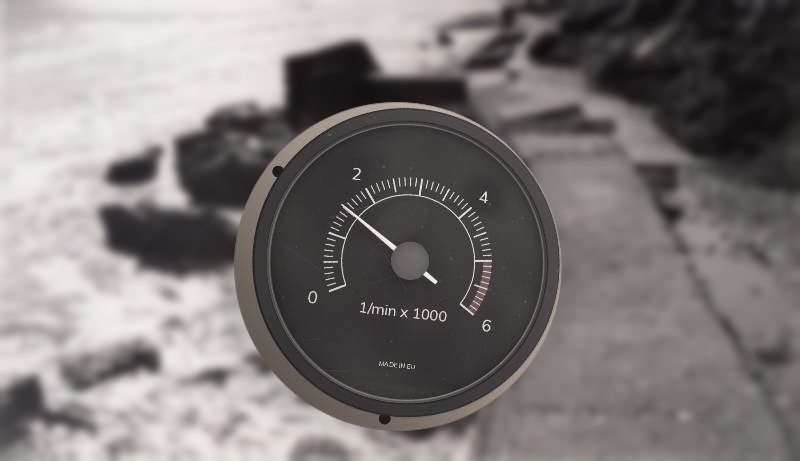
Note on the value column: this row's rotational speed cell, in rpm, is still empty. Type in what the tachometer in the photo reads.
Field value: 1500 rpm
